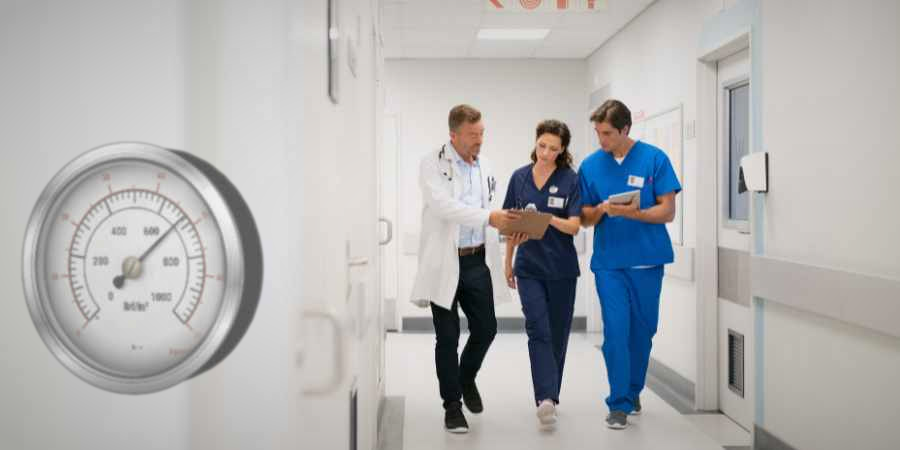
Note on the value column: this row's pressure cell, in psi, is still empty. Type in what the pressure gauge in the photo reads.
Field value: 680 psi
